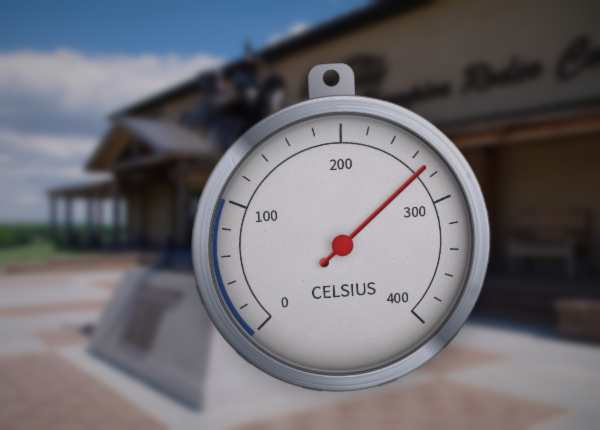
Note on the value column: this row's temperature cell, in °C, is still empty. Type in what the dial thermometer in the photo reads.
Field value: 270 °C
